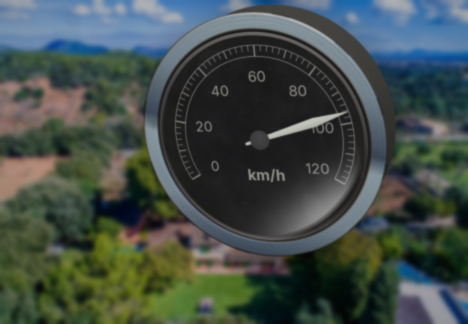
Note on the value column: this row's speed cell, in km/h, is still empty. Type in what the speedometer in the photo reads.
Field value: 96 km/h
